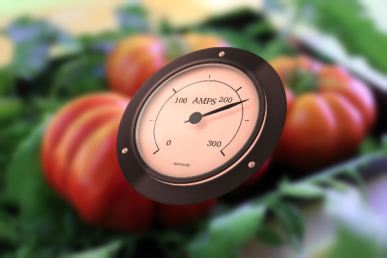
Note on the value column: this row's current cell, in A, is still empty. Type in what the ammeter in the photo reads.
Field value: 225 A
